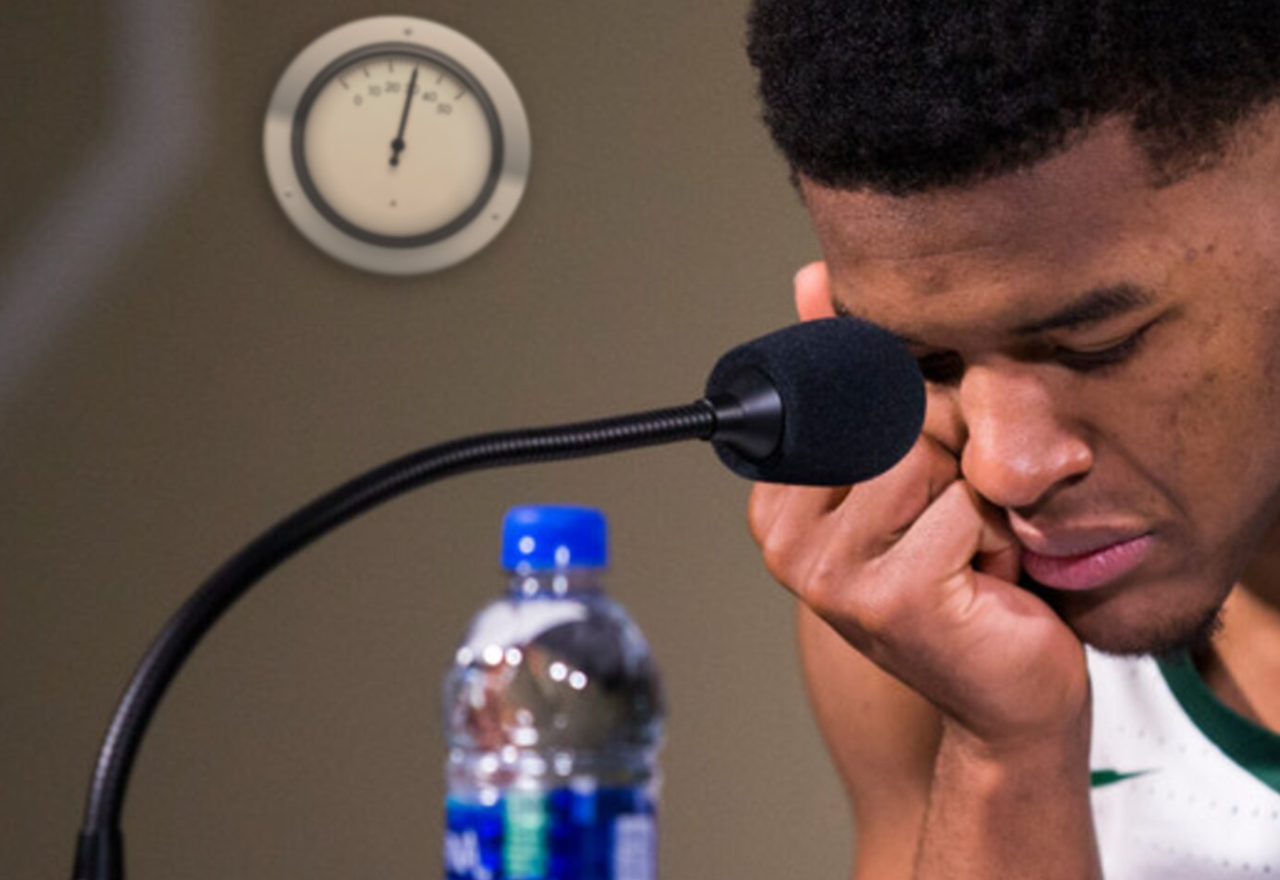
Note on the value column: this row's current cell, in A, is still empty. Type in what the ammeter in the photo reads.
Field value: 30 A
